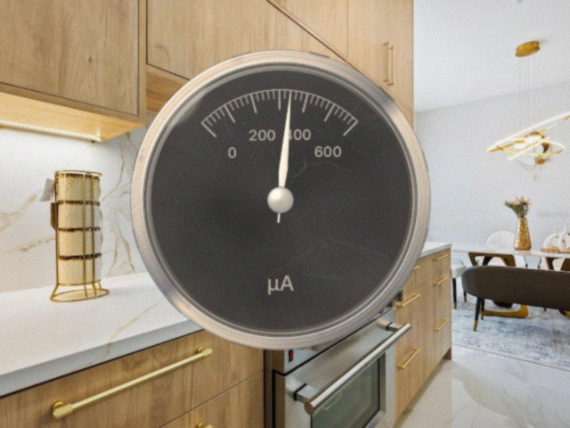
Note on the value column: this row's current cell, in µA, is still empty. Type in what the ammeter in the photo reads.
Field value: 340 µA
